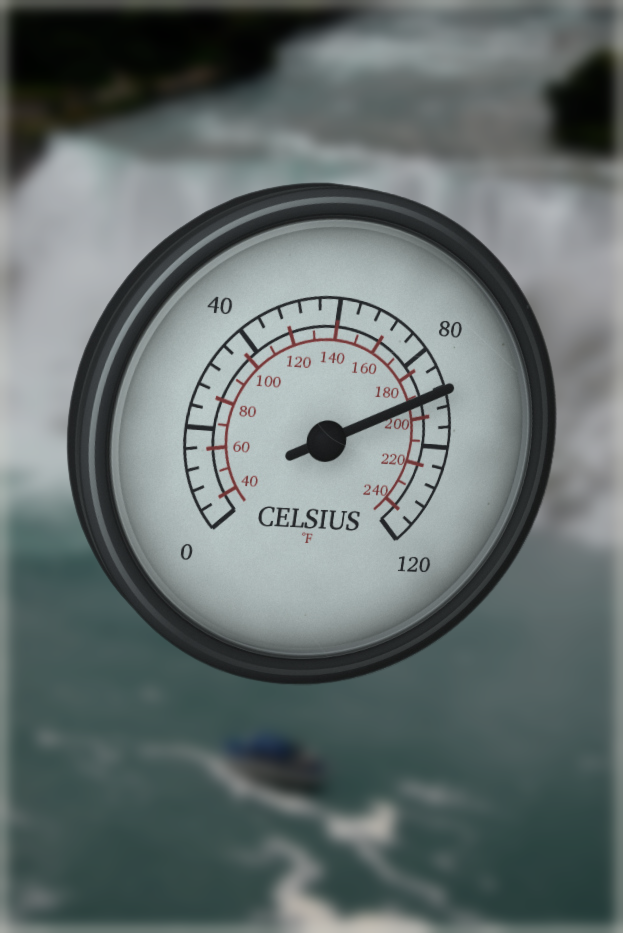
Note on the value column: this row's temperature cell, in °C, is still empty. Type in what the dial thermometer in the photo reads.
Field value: 88 °C
